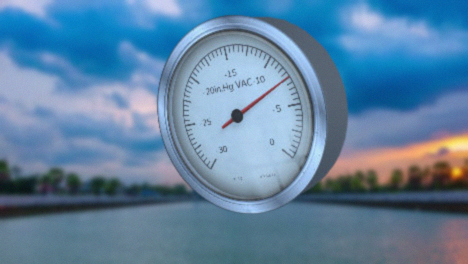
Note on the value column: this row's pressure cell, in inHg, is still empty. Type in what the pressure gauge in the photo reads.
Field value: -7.5 inHg
